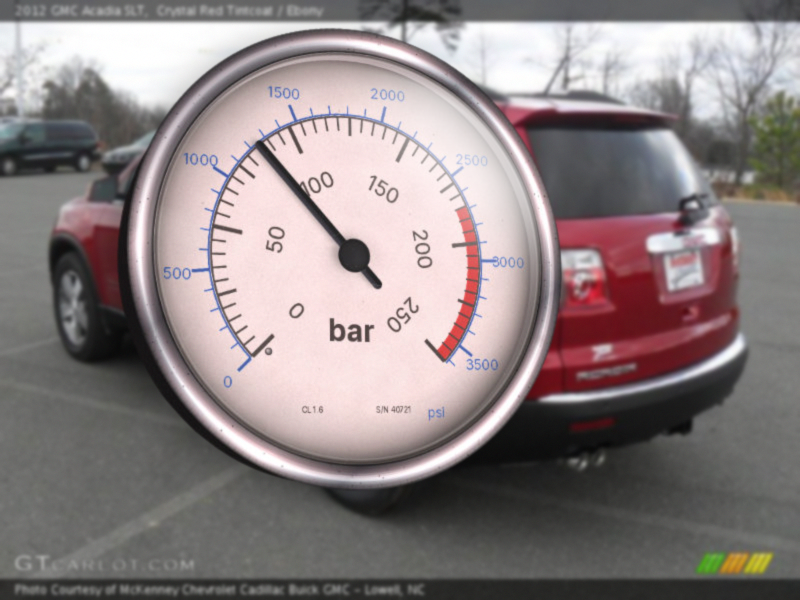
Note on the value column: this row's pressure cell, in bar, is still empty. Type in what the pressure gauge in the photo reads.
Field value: 85 bar
